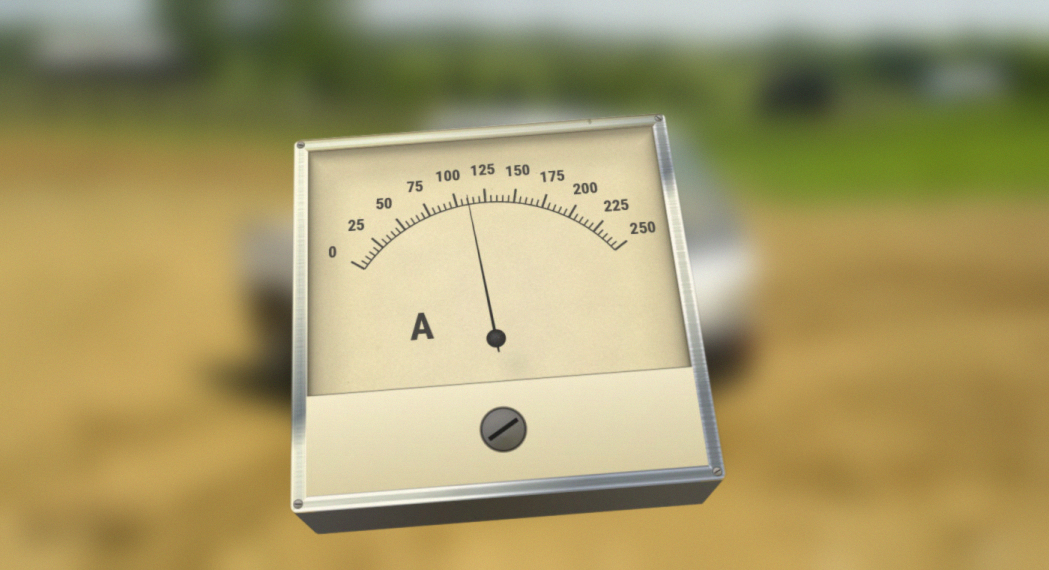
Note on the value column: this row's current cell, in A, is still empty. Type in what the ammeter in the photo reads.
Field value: 110 A
